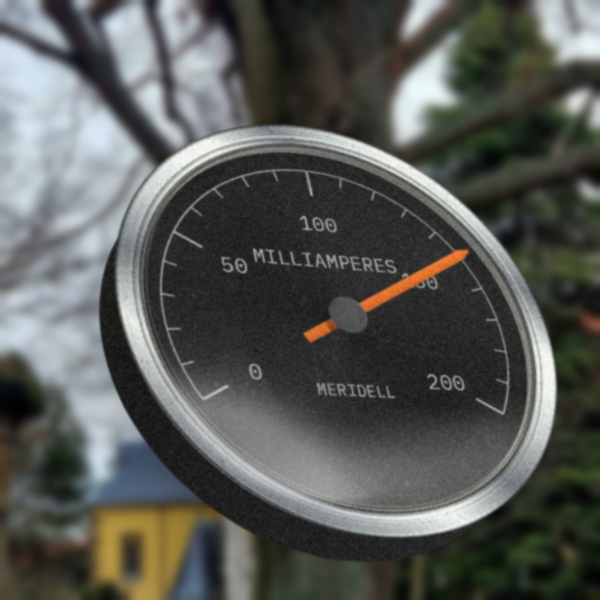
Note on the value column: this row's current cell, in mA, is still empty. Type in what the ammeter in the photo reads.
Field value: 150 mA
